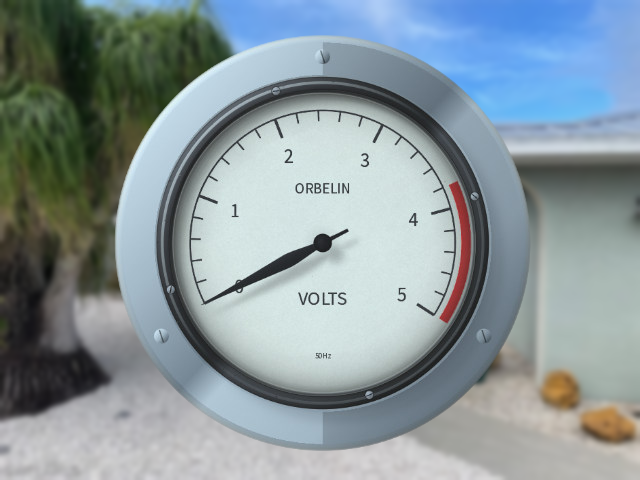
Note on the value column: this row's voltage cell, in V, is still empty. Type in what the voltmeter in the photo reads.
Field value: 0 V
